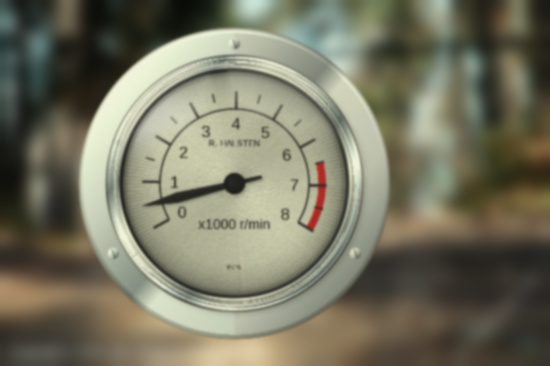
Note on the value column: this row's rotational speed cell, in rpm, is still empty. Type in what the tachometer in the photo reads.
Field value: 500 rpm
